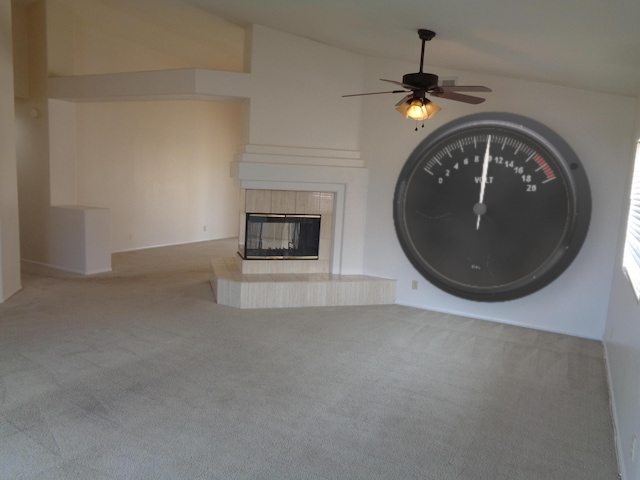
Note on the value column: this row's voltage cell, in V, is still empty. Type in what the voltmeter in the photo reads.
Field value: 10 V
